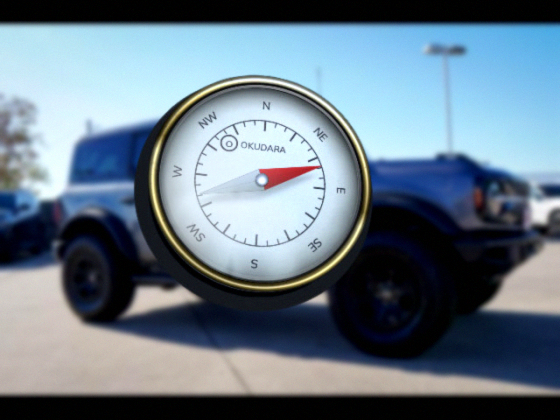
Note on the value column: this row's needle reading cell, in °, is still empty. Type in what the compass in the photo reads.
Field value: 70 °
